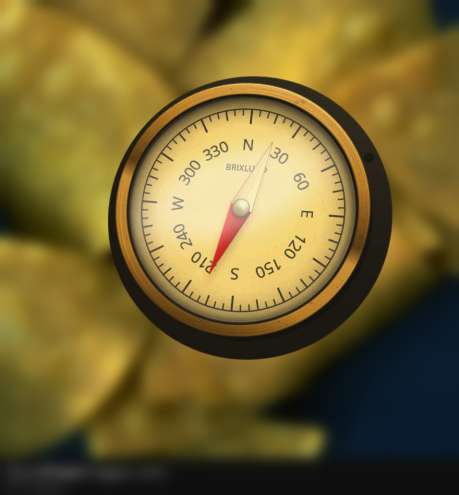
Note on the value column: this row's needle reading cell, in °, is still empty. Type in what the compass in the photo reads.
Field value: 200 °
